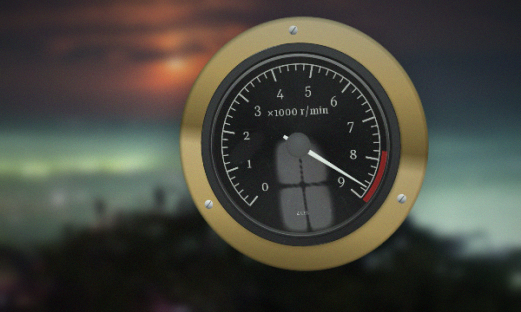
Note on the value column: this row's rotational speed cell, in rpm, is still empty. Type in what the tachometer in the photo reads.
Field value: 8700 rpm
